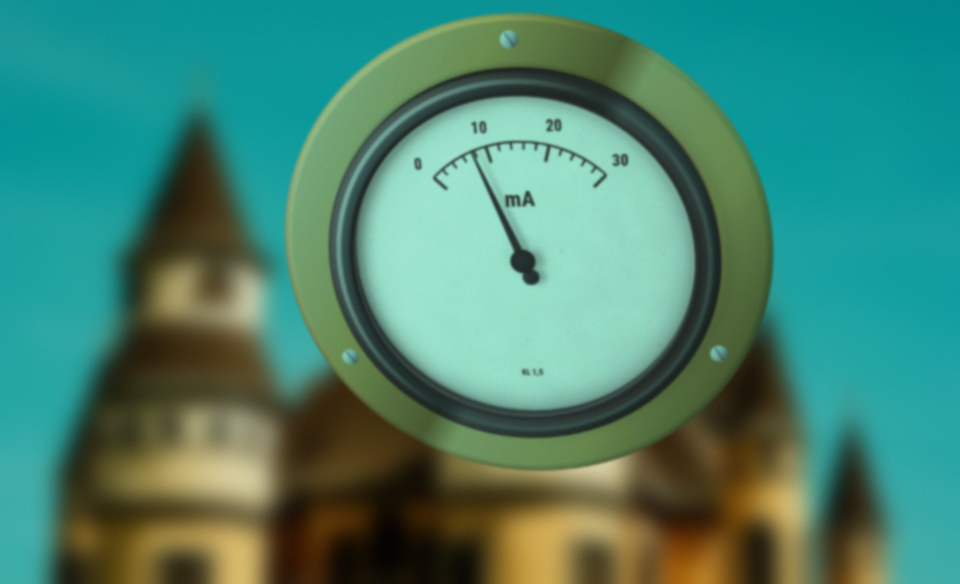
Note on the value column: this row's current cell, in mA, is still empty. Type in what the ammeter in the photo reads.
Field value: 8 mA
